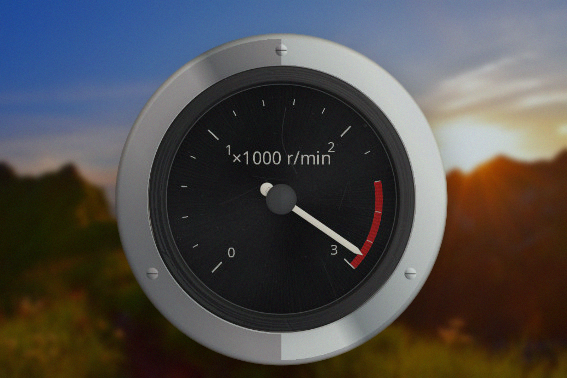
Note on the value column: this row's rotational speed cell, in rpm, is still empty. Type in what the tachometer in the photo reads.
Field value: 2900 rpm
